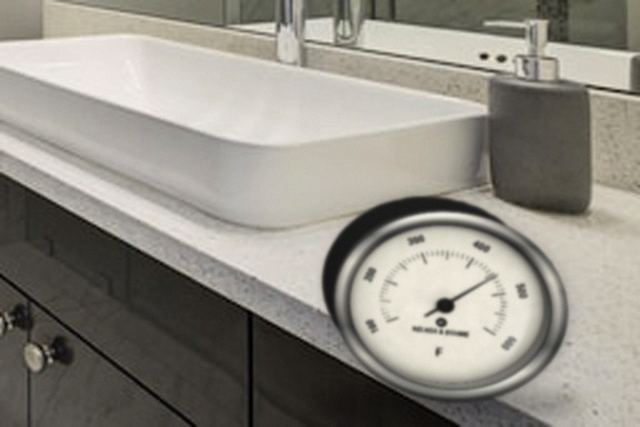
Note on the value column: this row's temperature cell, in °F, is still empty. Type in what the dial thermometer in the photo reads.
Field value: 450 °F
